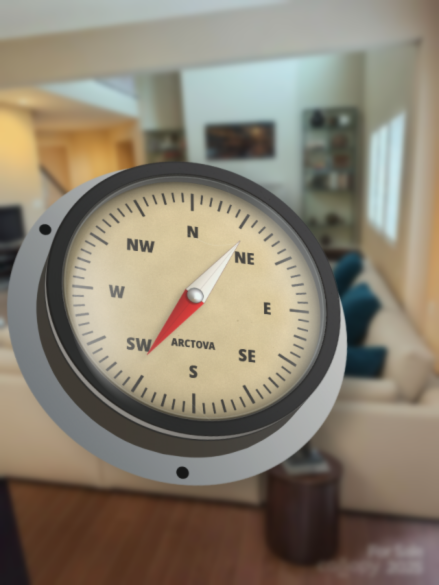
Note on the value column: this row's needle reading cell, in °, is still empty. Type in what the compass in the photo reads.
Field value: 215 °
